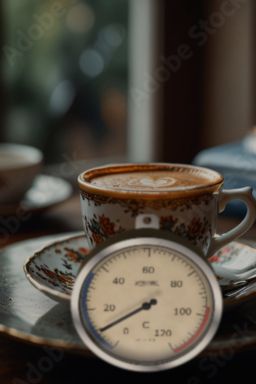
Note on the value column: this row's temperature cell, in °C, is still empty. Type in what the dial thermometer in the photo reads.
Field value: 10 °C
